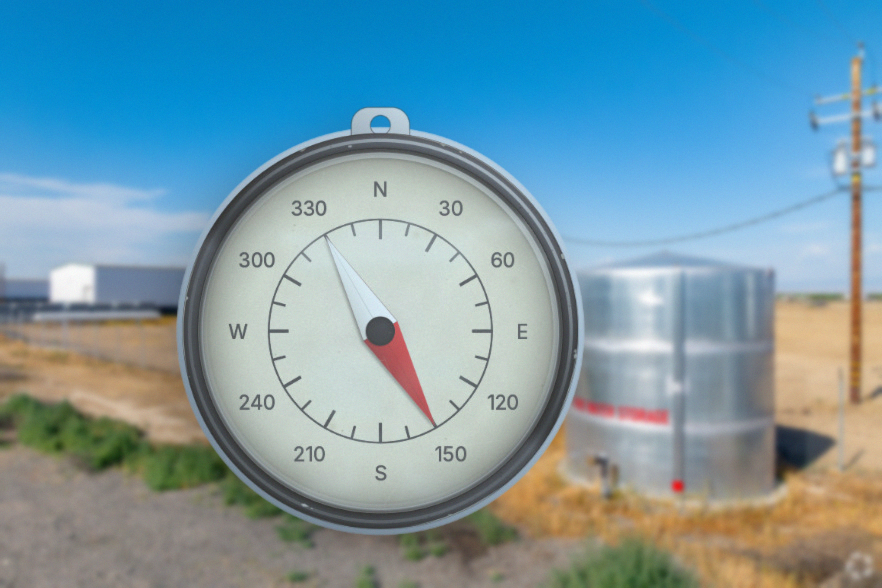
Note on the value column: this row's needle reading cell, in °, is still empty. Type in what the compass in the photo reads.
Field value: 150 °
